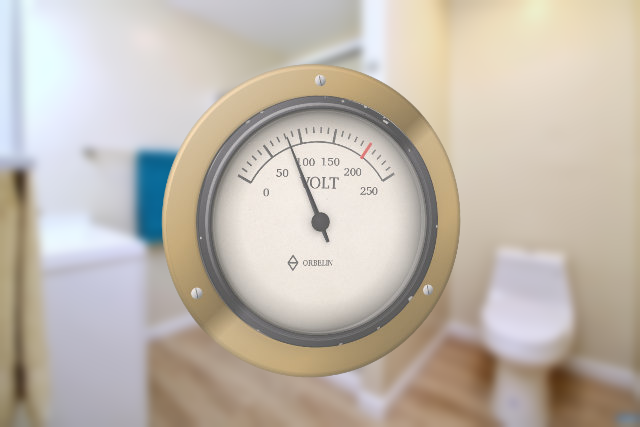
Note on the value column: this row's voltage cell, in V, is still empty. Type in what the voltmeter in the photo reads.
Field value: 80 V
